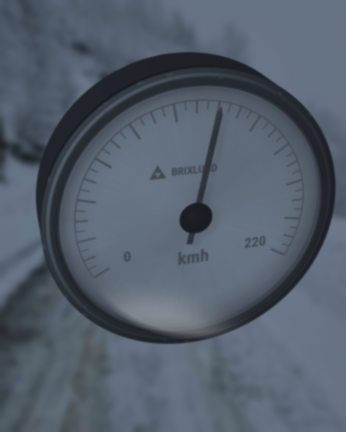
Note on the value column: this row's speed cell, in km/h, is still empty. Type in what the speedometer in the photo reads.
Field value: 120 km/h
